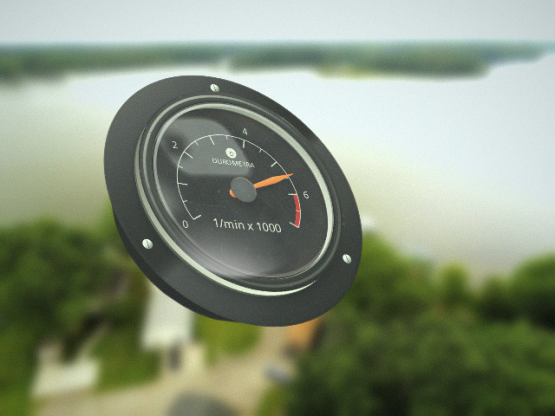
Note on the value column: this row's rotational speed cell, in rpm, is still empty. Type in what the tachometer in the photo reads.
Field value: 5500 rpm
